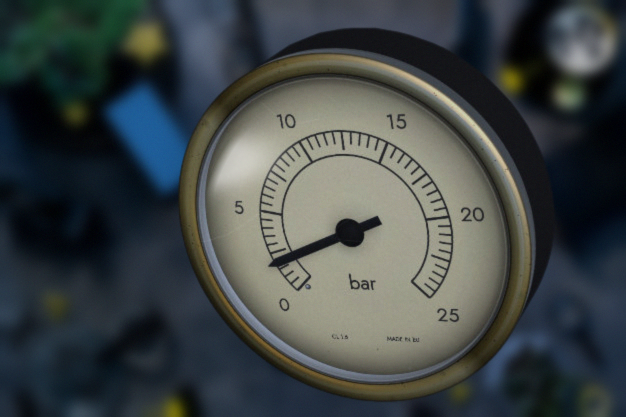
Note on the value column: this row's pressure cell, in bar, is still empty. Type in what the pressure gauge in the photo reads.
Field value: 2 bar
